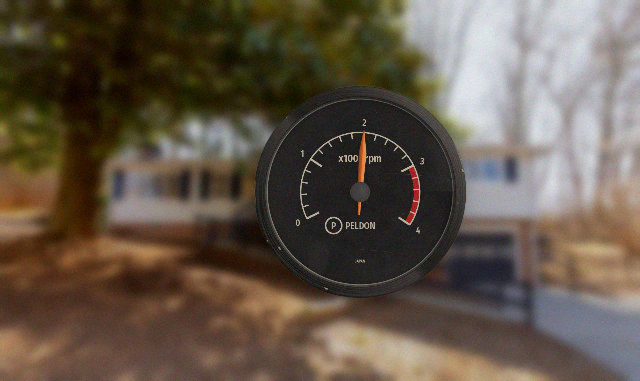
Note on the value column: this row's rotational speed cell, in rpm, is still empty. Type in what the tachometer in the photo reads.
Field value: 2000 rpm
